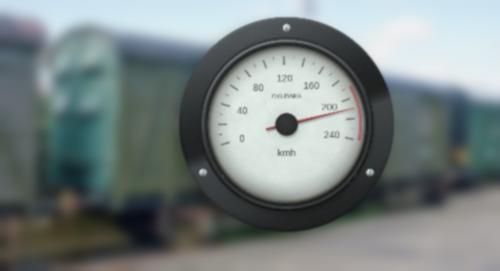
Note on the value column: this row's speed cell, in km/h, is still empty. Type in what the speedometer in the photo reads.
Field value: 210 km/h
